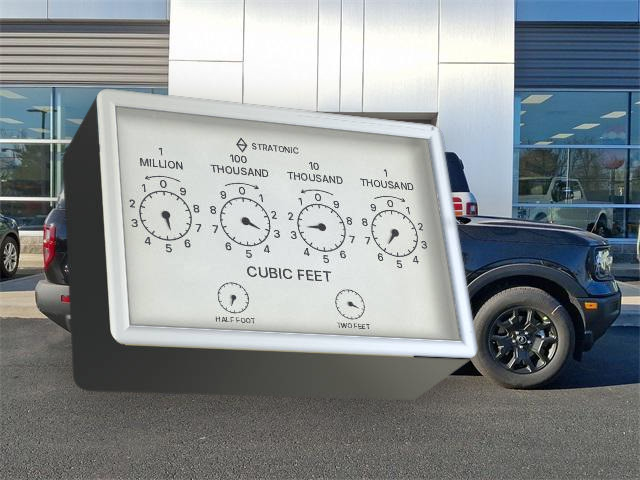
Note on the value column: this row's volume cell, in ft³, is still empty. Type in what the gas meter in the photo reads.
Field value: 532600 ft³
